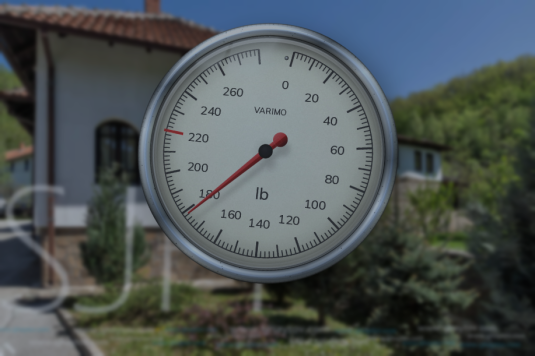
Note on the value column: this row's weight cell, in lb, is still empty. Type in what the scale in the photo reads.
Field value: 178 lb
